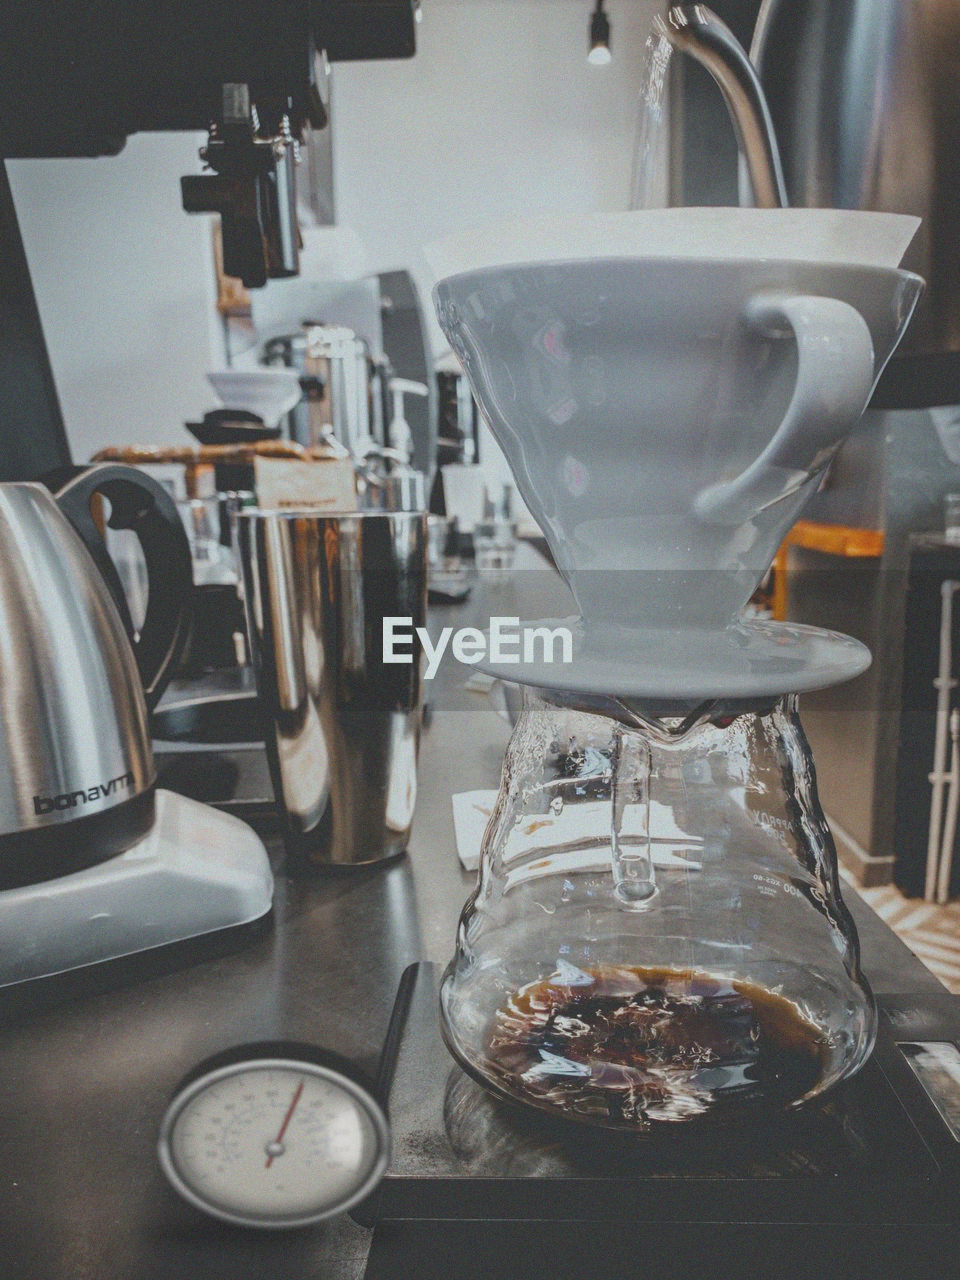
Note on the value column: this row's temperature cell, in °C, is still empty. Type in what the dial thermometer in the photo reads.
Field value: 70 °C
